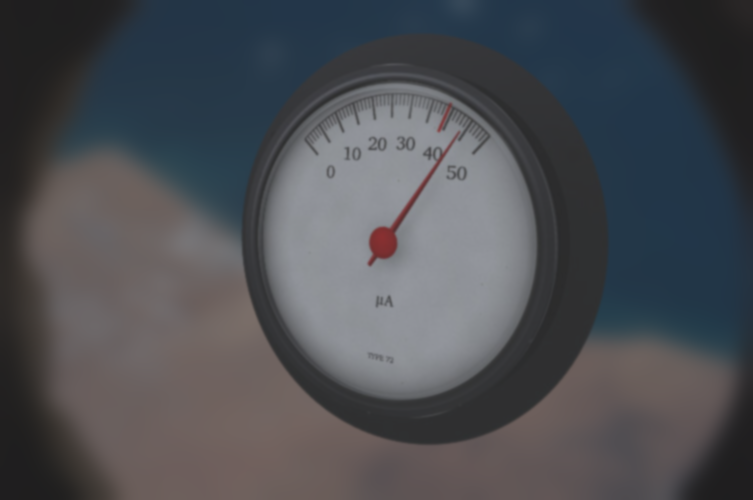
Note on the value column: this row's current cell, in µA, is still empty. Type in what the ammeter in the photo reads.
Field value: 45 µA
